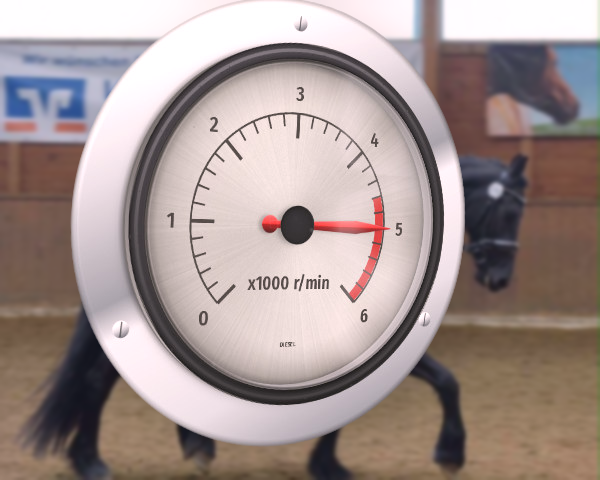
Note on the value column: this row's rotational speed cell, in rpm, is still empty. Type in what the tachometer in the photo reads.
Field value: 5000 rpm
